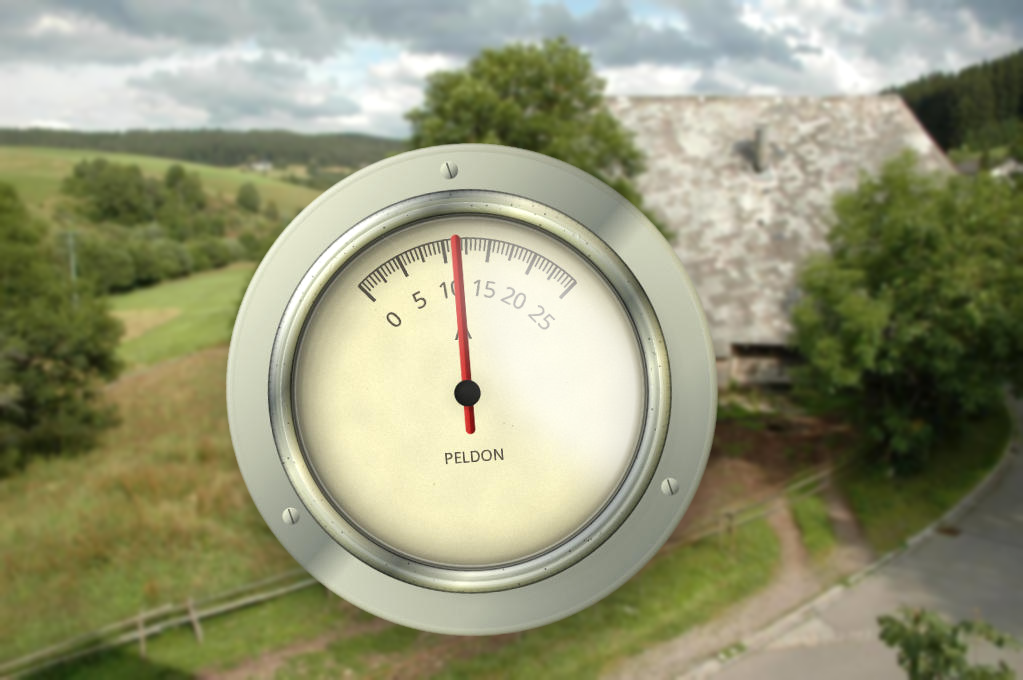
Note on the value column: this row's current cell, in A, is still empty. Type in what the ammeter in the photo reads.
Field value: 11.5 A
